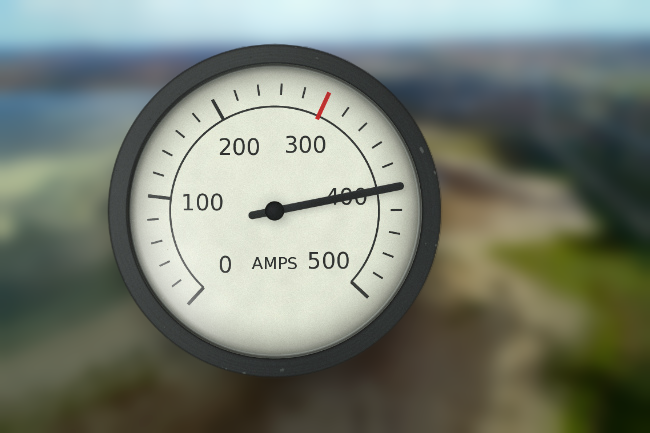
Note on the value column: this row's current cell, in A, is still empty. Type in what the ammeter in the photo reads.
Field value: 400 A
